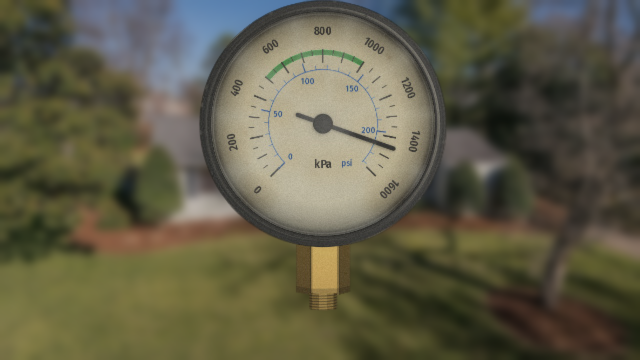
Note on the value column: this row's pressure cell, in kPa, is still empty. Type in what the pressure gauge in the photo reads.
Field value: 1450 kPa
